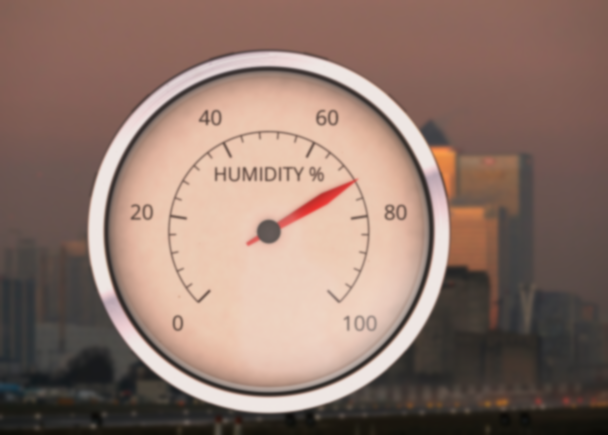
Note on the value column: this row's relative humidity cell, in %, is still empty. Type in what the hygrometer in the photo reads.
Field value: 72 %
